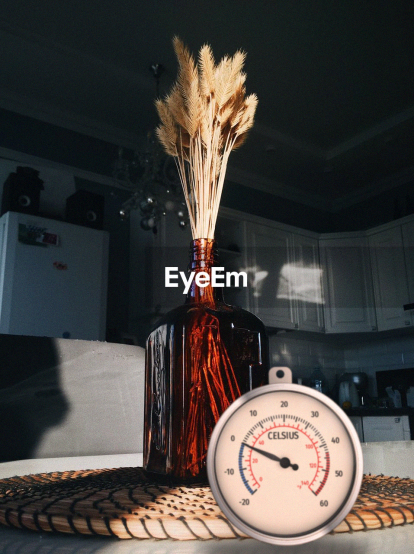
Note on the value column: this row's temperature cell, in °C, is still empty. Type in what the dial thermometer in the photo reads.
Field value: 0 °C
